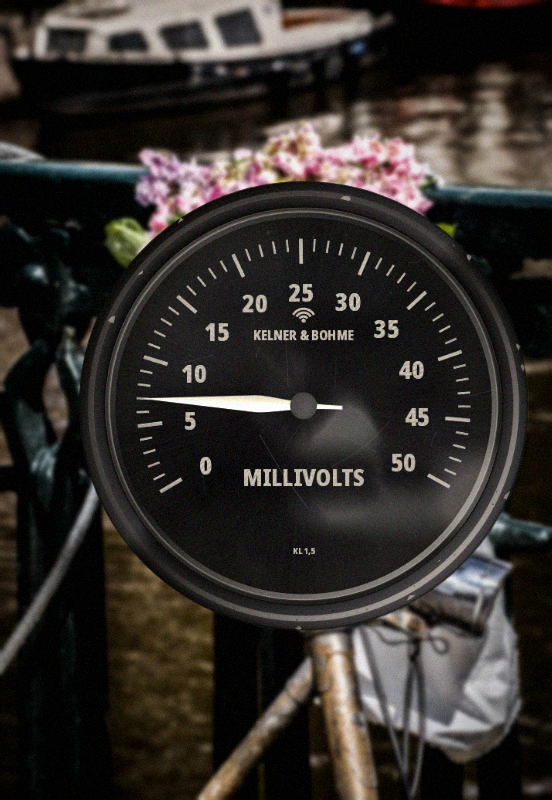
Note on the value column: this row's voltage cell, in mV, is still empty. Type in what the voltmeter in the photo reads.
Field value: 7 mV
